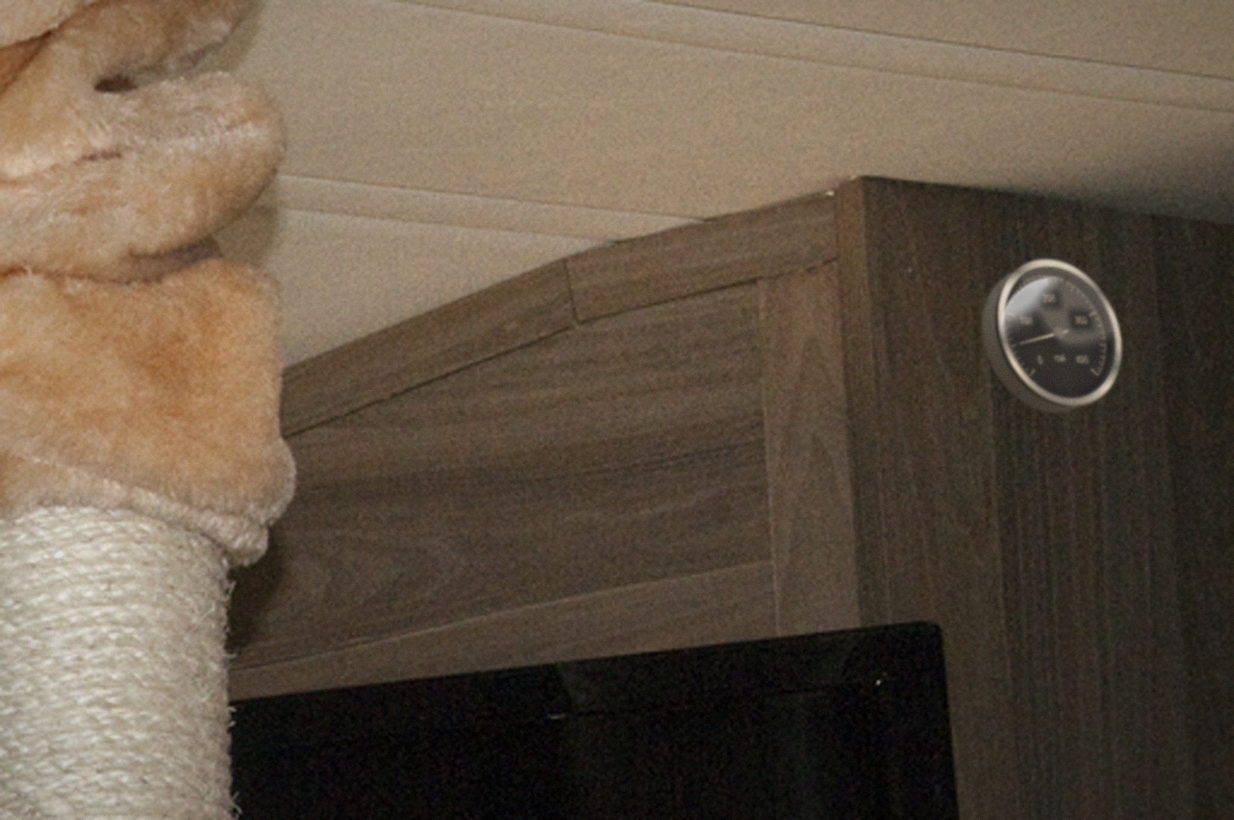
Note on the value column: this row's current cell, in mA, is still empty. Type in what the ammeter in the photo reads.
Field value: 50 mA
